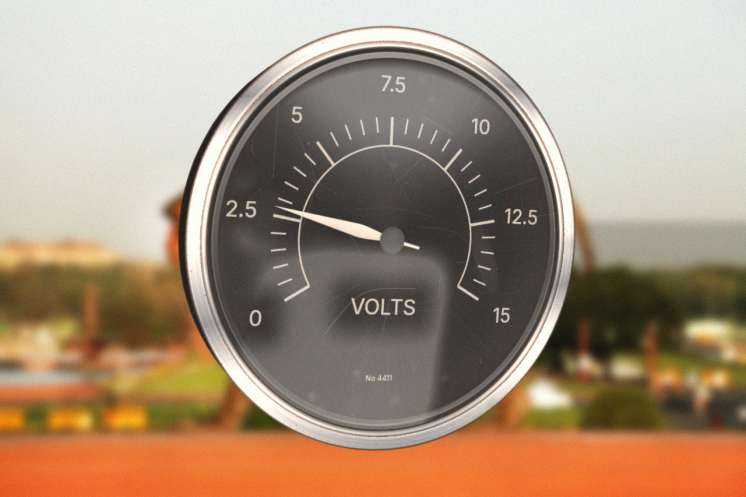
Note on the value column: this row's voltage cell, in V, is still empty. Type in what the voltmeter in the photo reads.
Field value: 2.75 V
